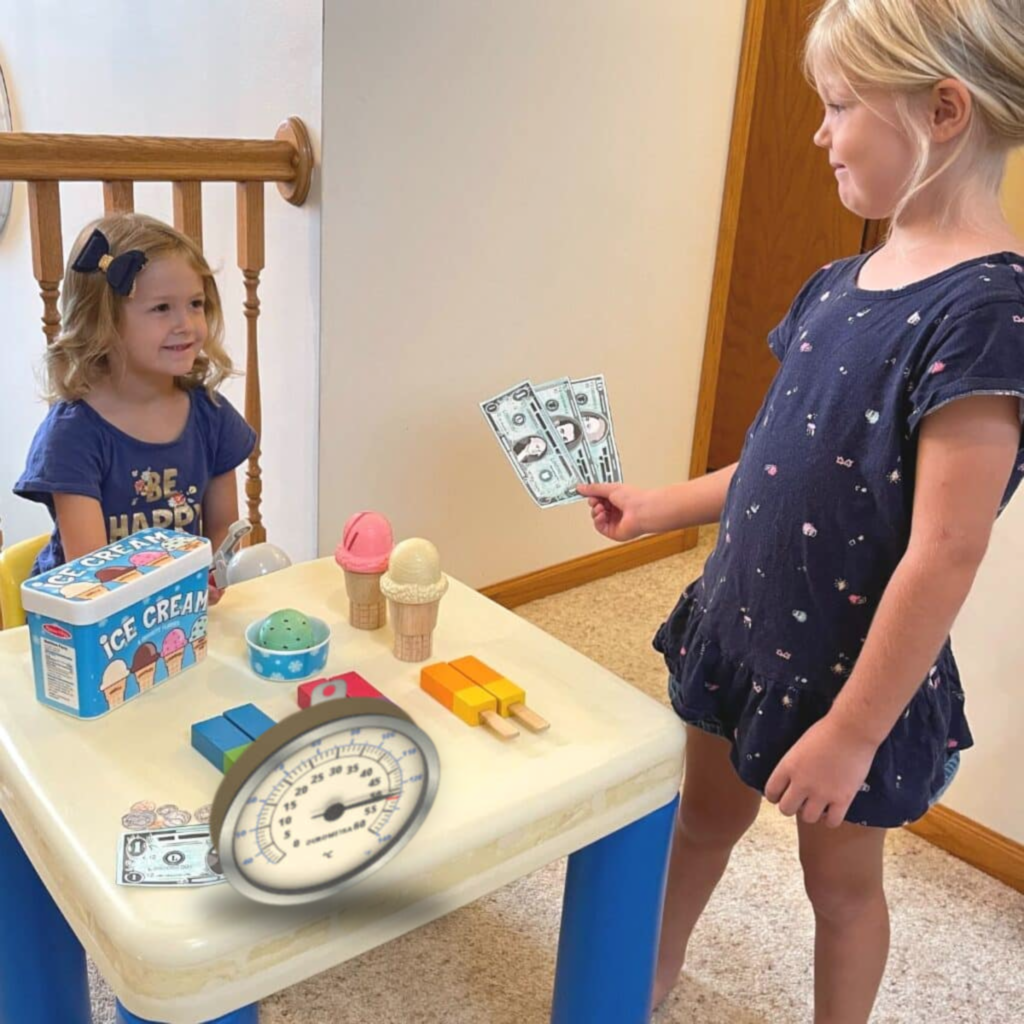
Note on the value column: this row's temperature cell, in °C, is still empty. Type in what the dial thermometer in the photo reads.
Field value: 50 °C
